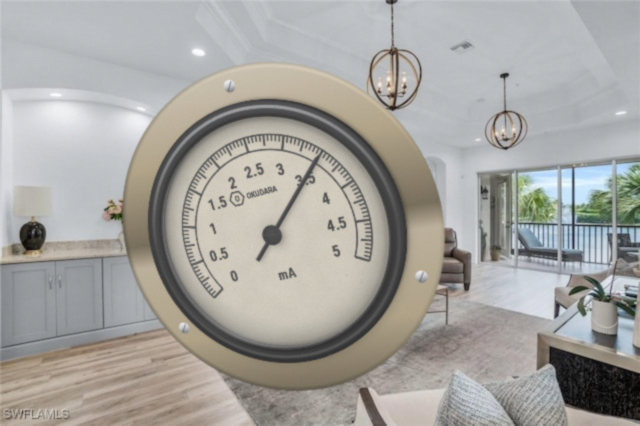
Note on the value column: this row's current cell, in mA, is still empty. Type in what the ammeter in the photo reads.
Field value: 3.5 mA
